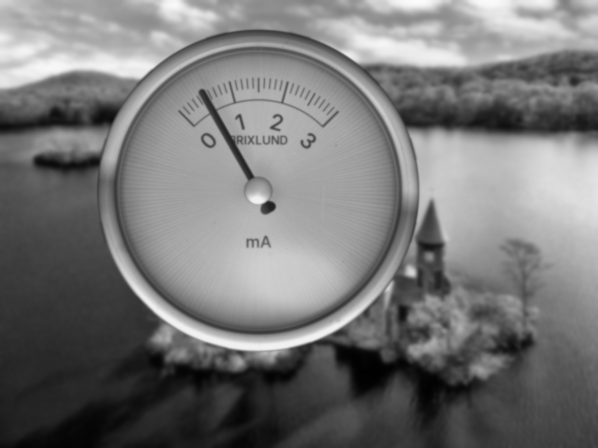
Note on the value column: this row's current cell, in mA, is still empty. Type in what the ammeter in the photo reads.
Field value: 0.5 mA
